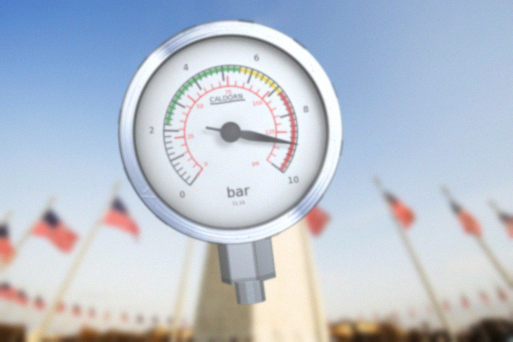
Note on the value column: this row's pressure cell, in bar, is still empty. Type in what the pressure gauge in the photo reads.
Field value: 9 bar
